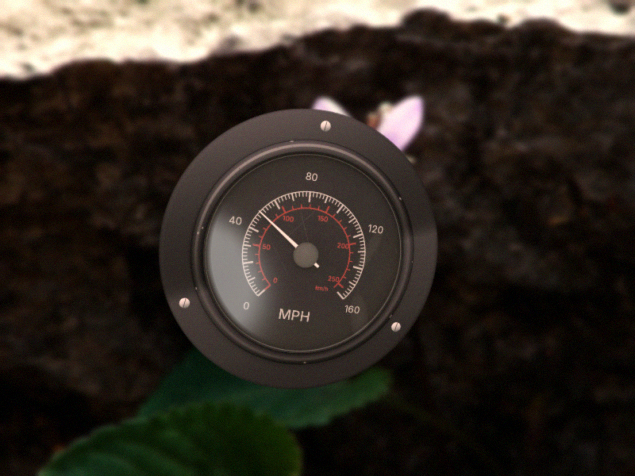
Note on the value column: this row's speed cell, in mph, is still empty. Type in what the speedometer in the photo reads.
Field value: 50 mph
